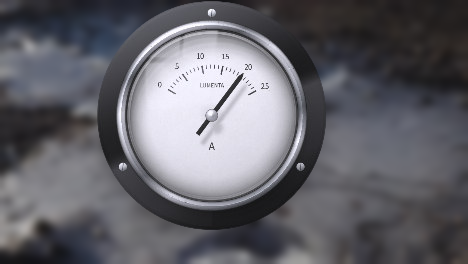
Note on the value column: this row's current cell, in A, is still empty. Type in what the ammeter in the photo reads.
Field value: 20 A
